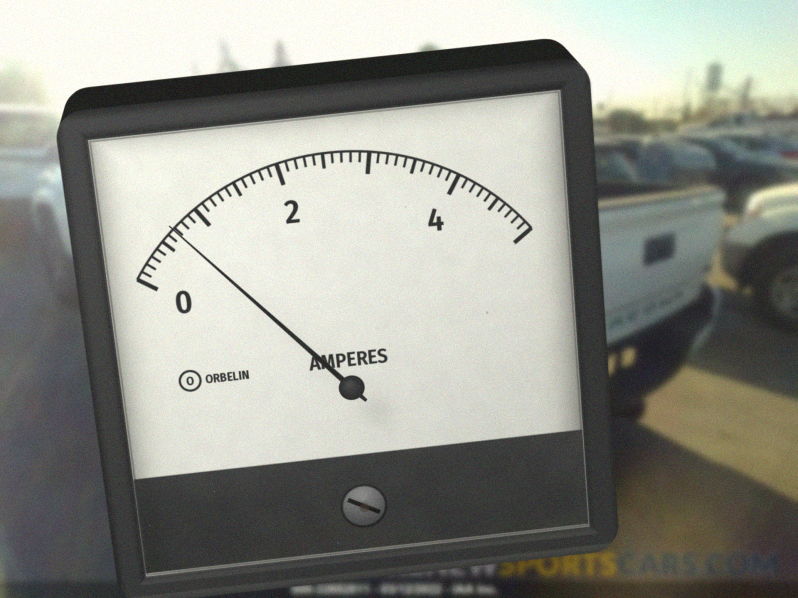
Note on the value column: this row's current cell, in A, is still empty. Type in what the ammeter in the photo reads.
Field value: 0.7 A
